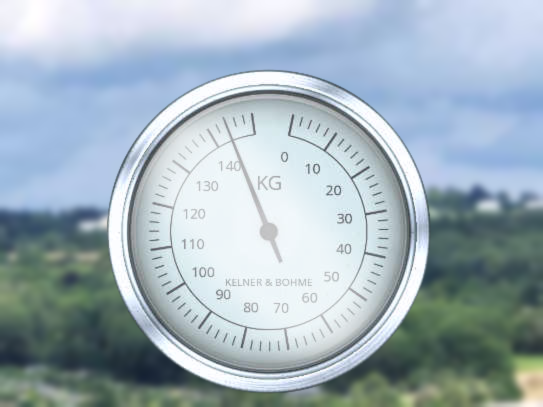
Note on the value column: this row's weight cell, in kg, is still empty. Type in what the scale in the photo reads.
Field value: 144 kg
